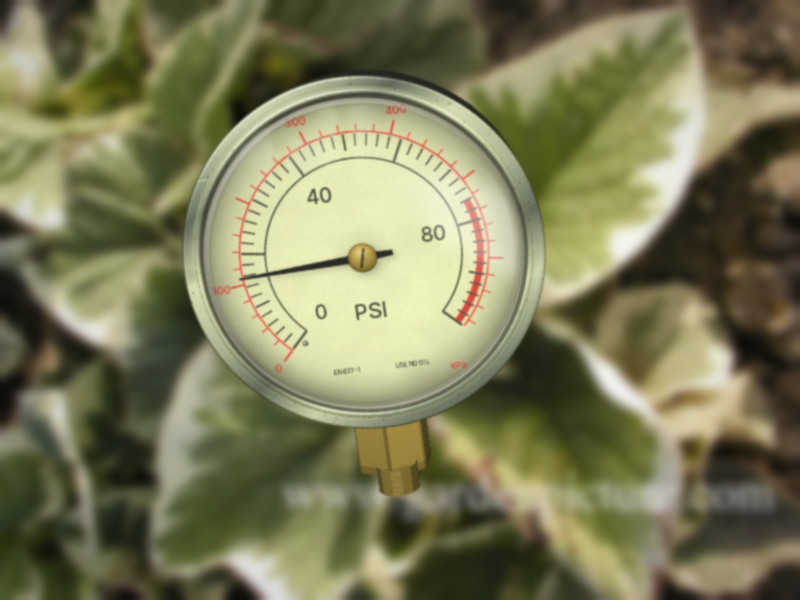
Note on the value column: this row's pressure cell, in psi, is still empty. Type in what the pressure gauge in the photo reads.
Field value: 16 psi
